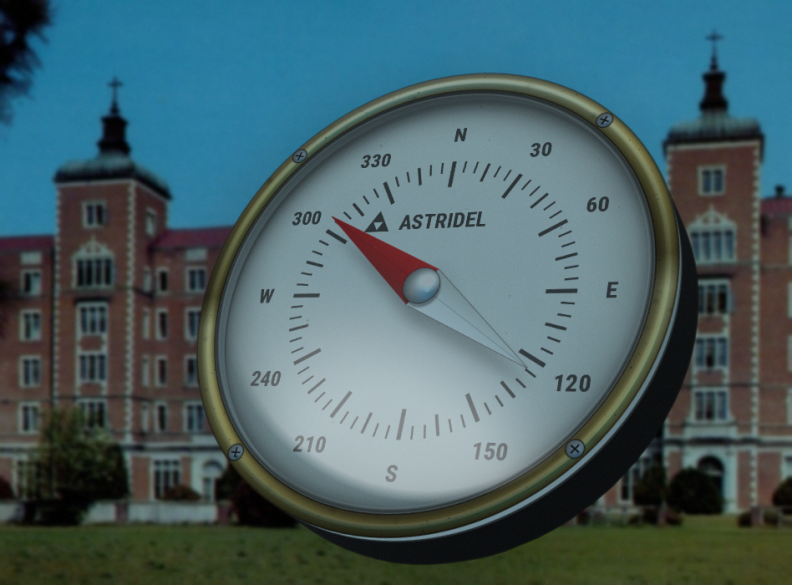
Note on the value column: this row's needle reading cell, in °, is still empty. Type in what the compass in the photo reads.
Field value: 305 °
